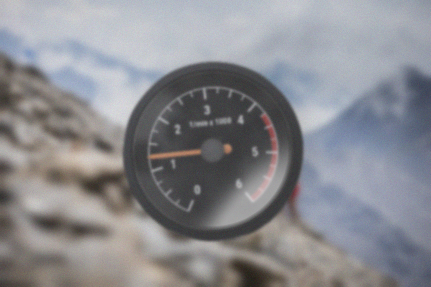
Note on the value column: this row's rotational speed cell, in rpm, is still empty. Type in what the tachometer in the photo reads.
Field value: 1250 rpm
